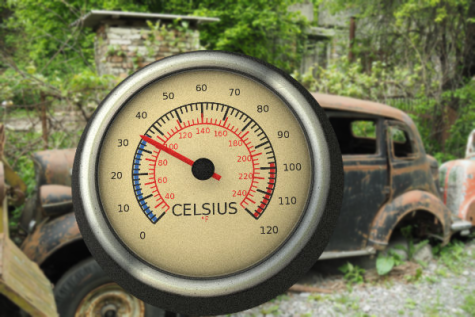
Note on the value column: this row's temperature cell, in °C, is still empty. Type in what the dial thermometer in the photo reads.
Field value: 34 °C
